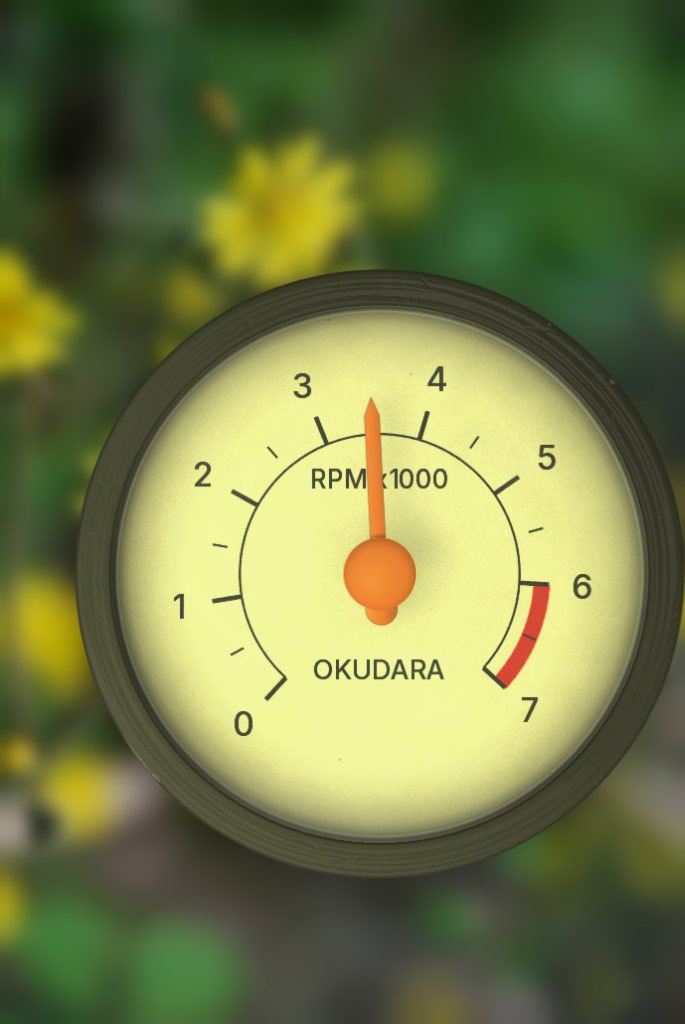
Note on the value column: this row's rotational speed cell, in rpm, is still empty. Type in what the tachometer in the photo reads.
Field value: 3500 rpm
